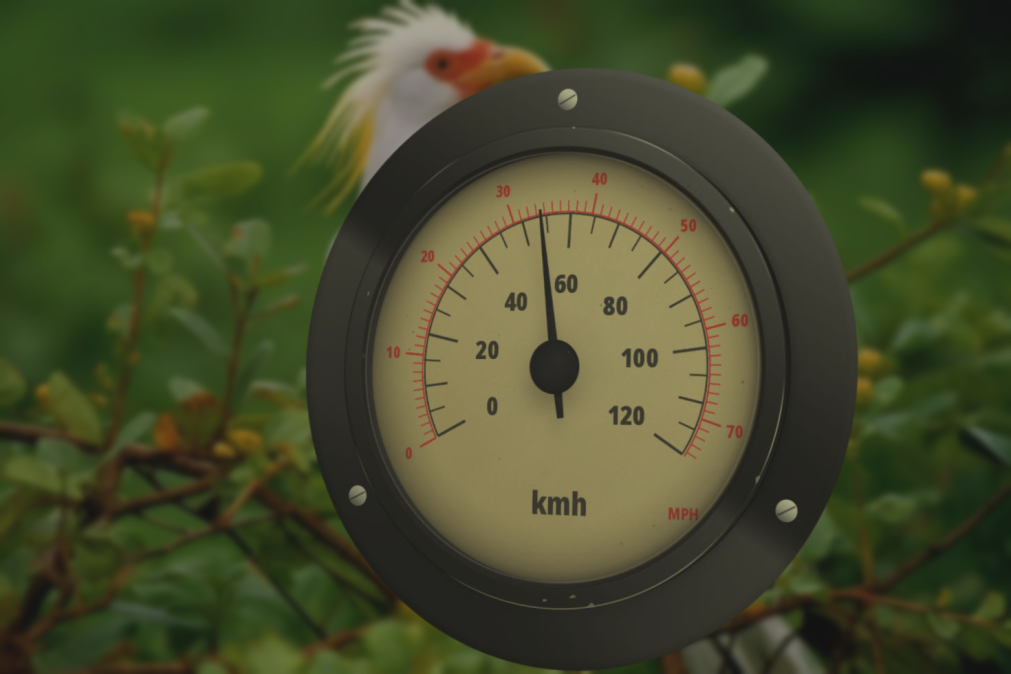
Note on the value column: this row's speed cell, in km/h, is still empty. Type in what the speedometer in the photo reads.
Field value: 55 km/h
